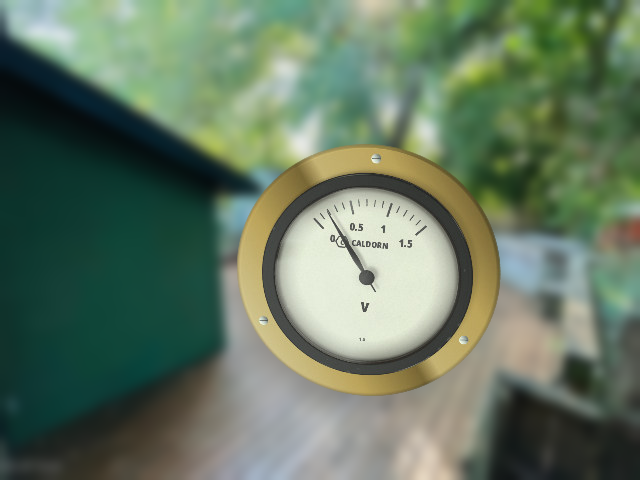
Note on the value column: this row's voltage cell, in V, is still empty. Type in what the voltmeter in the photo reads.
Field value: 0.2 V
